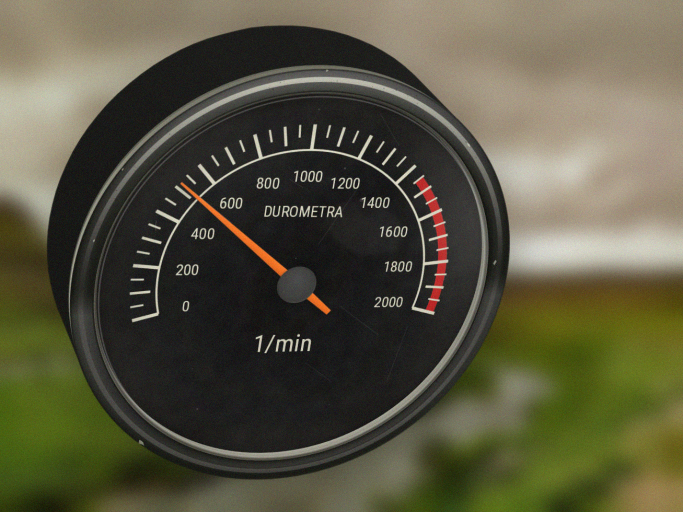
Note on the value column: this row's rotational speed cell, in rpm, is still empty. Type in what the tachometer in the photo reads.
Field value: 525 rpm
